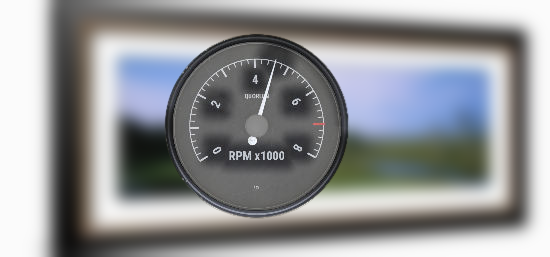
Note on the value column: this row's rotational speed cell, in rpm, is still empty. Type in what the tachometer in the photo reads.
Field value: 4600 rpm
